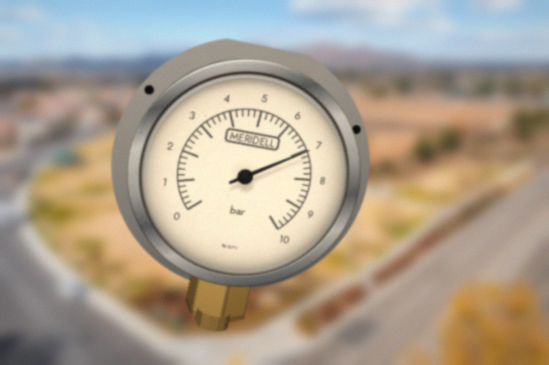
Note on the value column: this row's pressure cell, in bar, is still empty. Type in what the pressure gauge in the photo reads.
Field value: 7 bar
